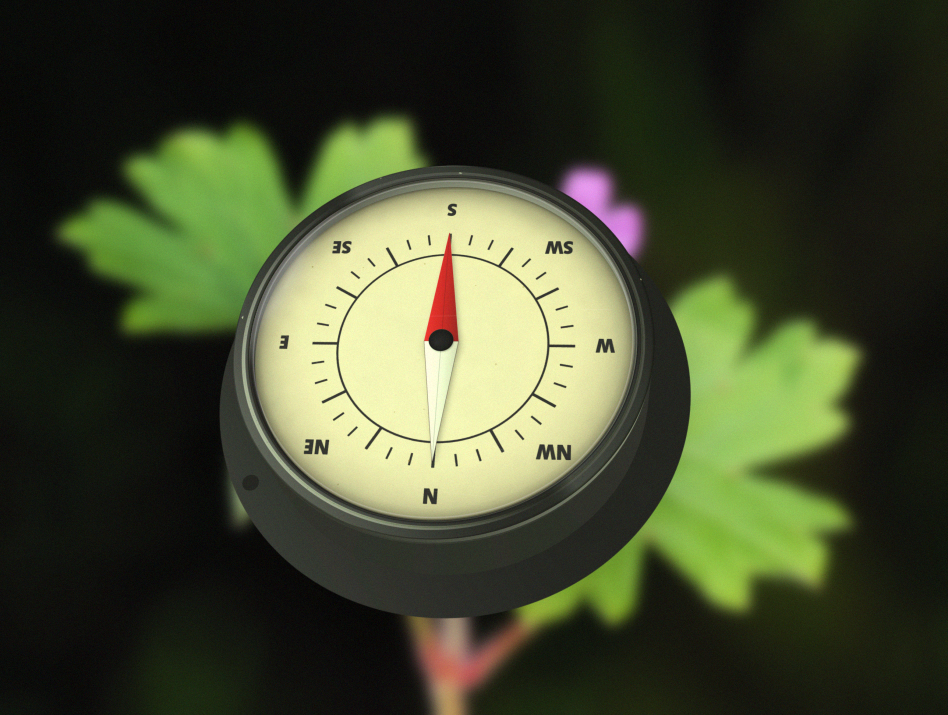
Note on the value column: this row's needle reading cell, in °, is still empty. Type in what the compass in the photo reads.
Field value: 180 °
